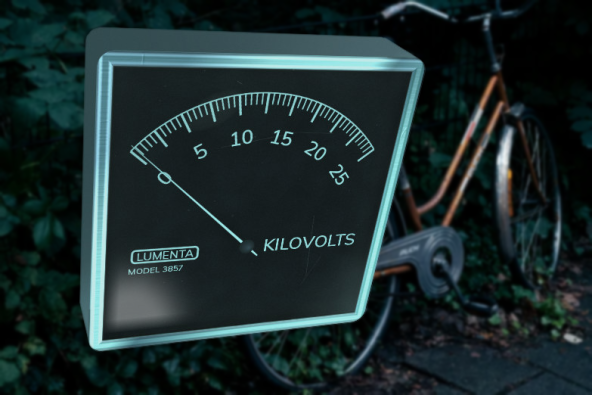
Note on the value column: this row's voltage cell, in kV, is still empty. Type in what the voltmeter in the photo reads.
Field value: 0.5 kV
